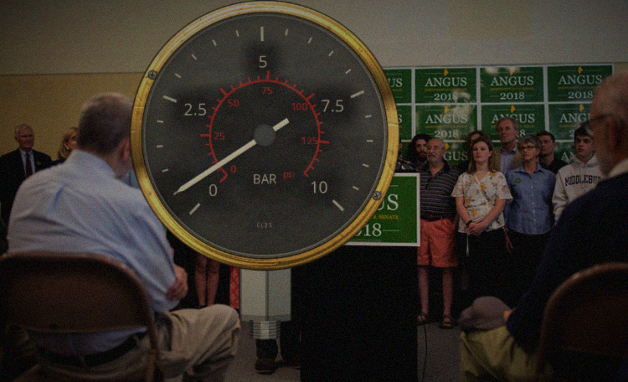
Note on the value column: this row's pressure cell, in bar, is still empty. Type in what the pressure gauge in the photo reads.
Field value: 0.5 bar
